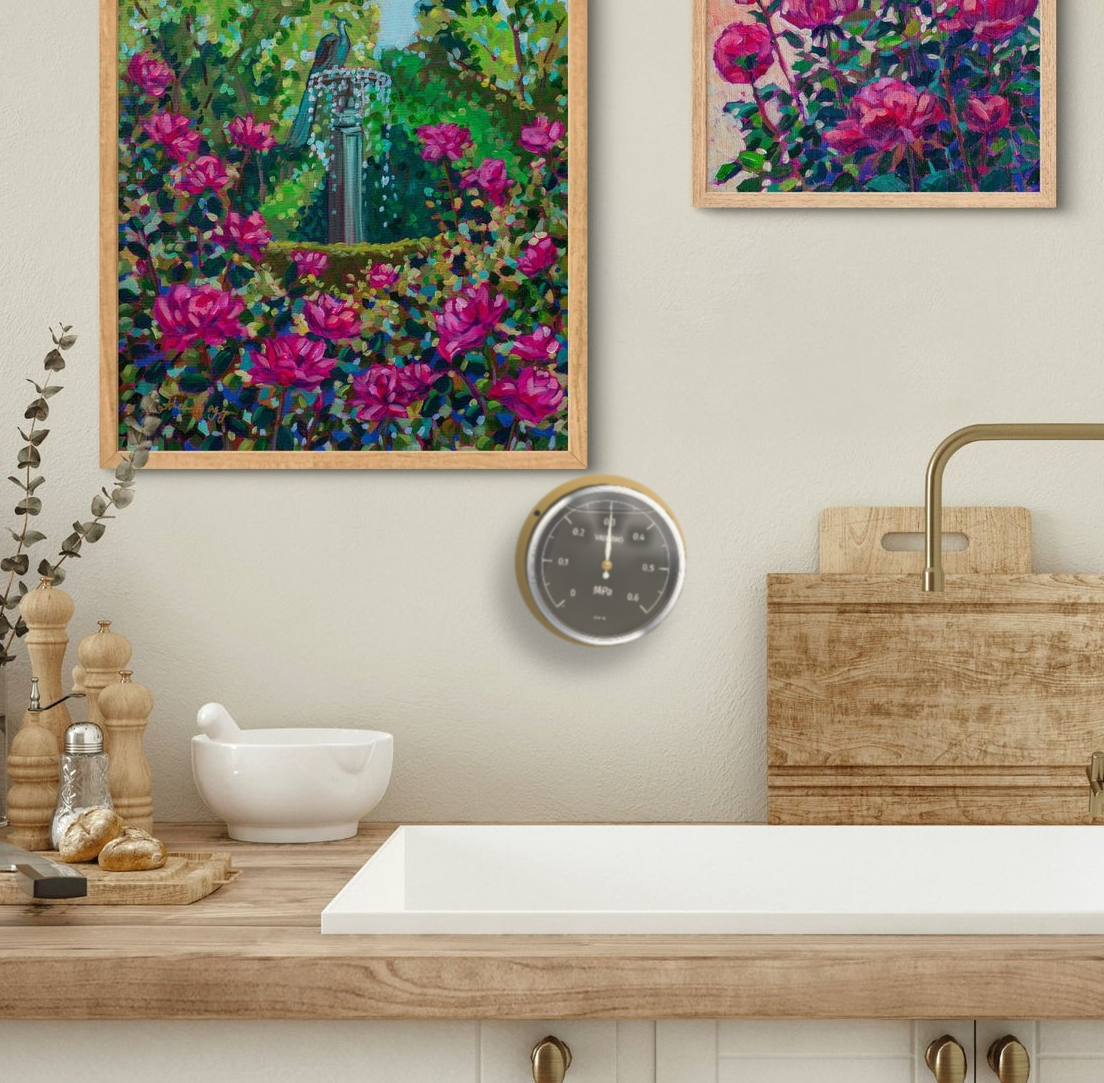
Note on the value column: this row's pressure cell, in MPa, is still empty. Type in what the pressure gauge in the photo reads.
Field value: 0.3 MPa
